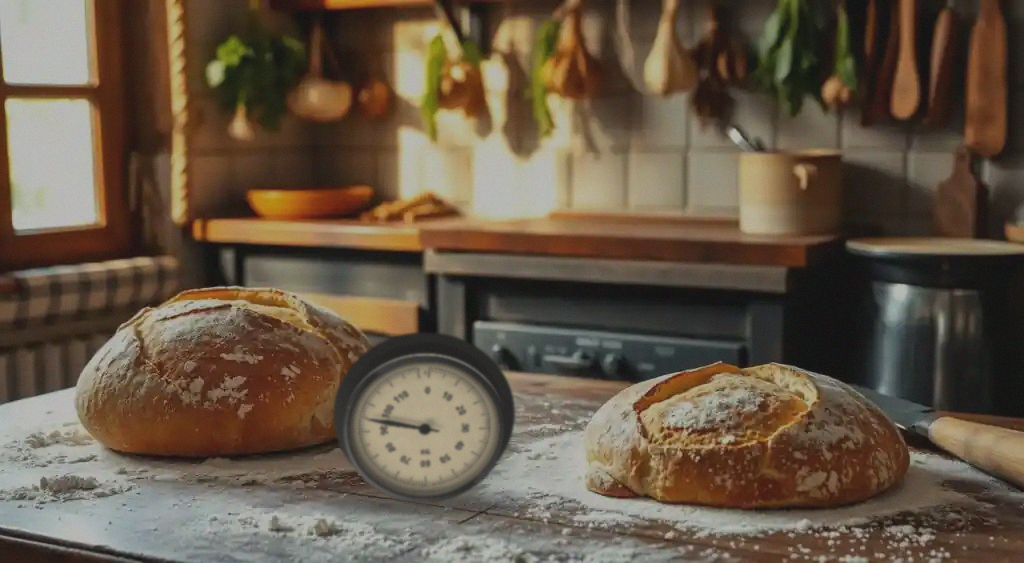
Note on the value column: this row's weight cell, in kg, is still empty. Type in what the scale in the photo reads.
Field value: 95 kg
